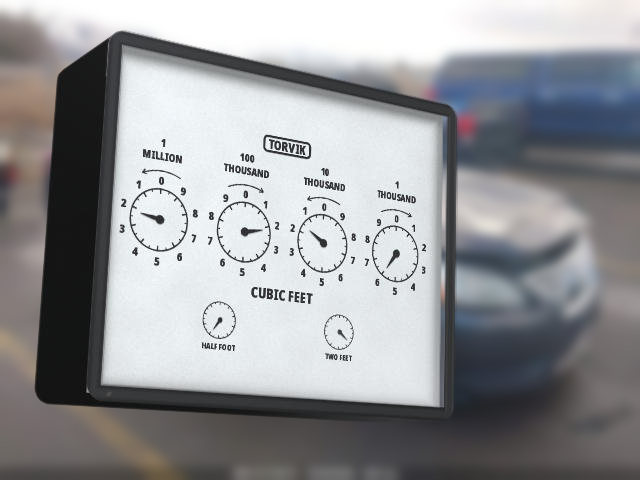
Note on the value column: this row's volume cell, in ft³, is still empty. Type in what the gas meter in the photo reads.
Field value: 221600 ft³
